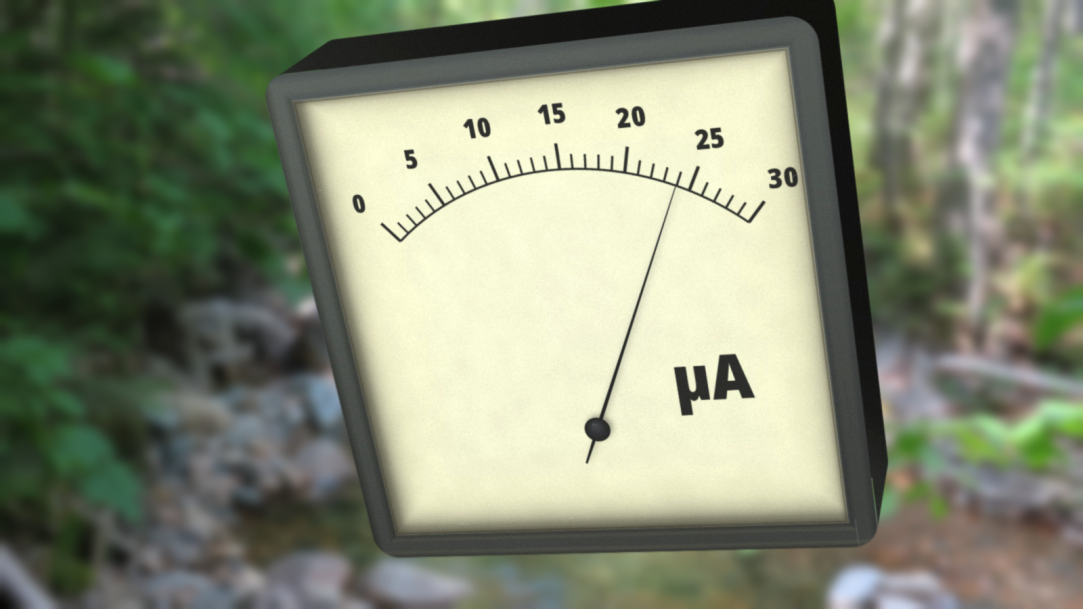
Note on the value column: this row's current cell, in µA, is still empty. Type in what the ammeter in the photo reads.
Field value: 24 µA
